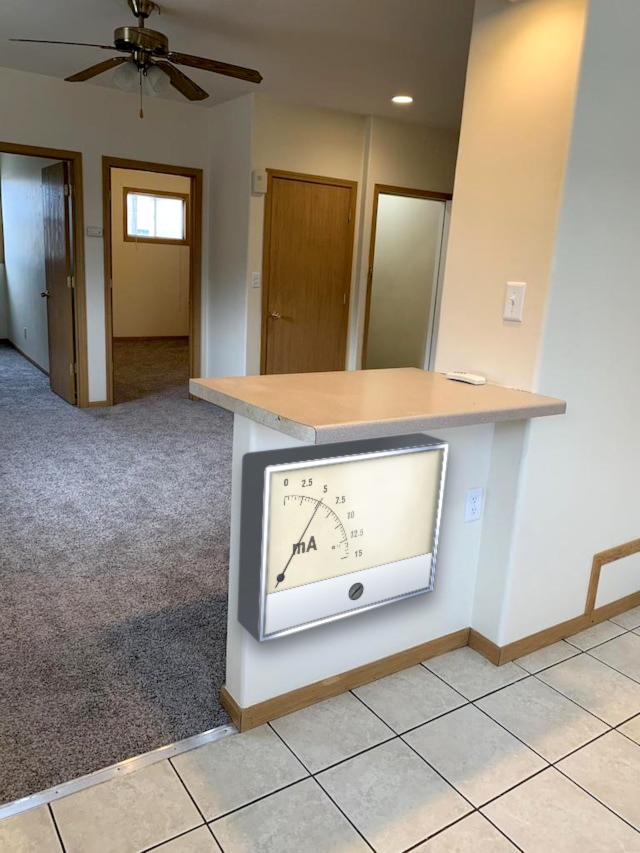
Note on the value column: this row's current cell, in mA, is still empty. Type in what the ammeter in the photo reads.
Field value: 5 mA
